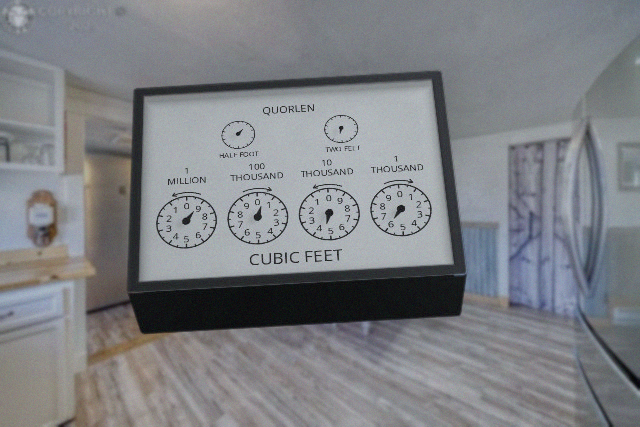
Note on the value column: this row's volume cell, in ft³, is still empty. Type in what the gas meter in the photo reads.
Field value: 904600 ft³
